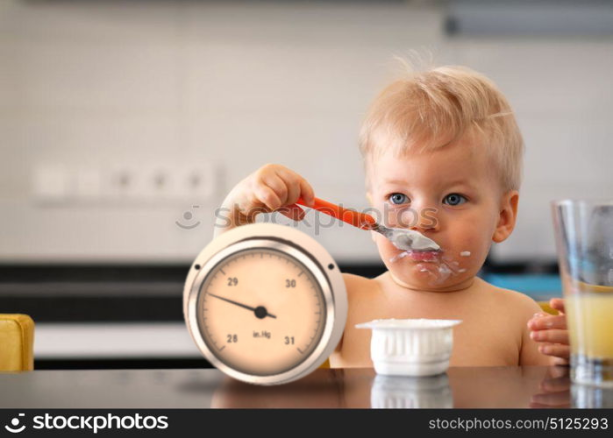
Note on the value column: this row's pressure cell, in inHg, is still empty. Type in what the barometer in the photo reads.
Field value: 28.7 inHg
